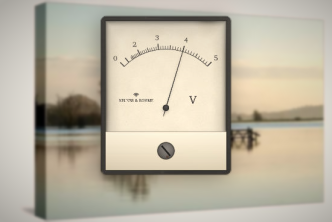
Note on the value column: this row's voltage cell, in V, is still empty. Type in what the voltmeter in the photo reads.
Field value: 4 V
